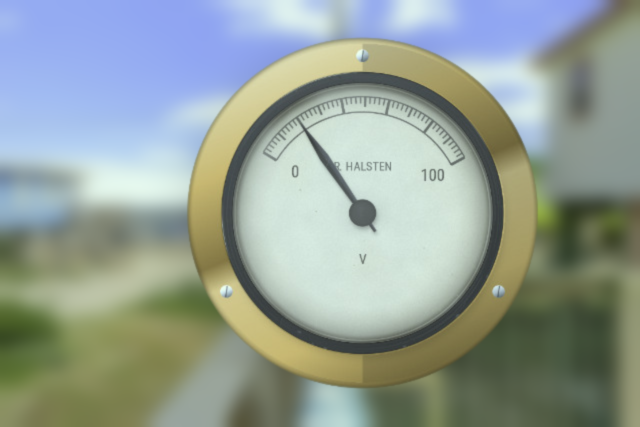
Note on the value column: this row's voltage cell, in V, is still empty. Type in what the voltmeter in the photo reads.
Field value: 20 V
